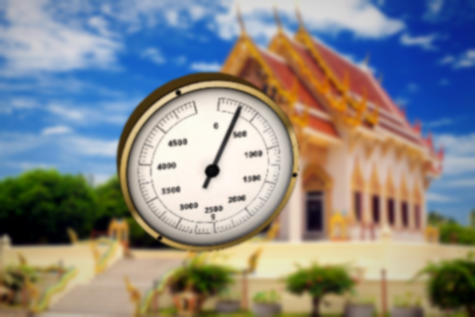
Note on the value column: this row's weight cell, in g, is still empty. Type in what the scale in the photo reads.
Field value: 250 g
